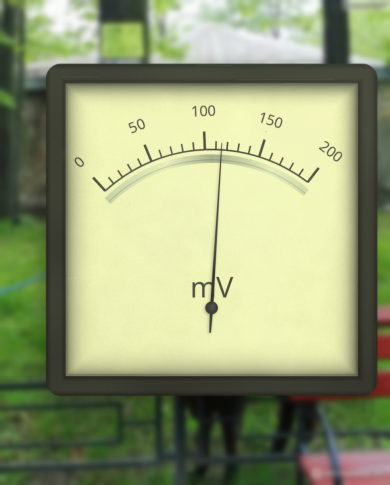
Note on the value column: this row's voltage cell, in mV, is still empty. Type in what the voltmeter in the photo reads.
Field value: 115 mV
